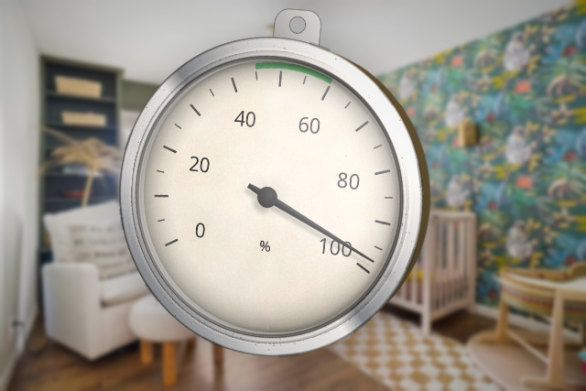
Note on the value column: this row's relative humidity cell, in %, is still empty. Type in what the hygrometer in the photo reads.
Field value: 97.5 %
